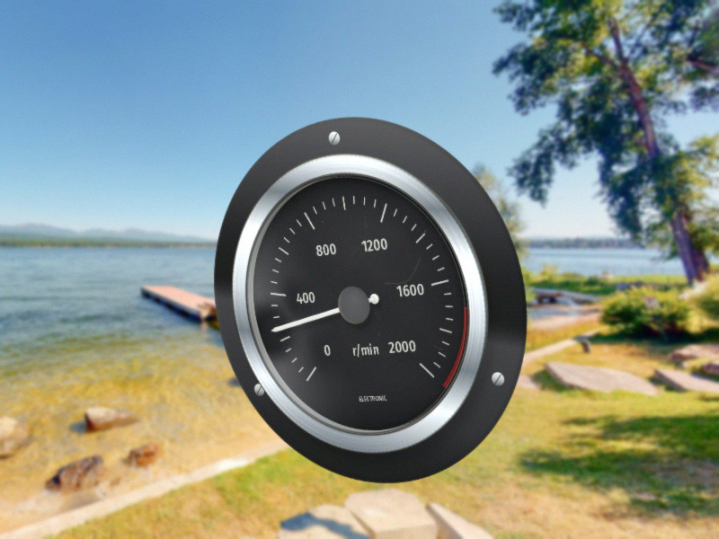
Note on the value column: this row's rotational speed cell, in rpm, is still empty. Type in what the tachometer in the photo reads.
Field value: 250 rpm
